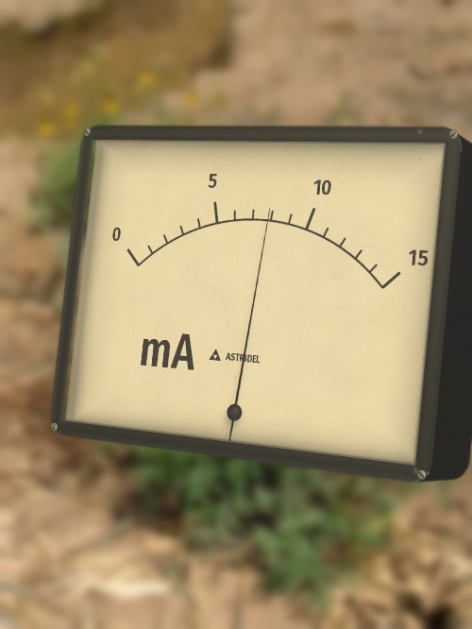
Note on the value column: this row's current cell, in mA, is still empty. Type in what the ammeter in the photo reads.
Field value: 8 mA
